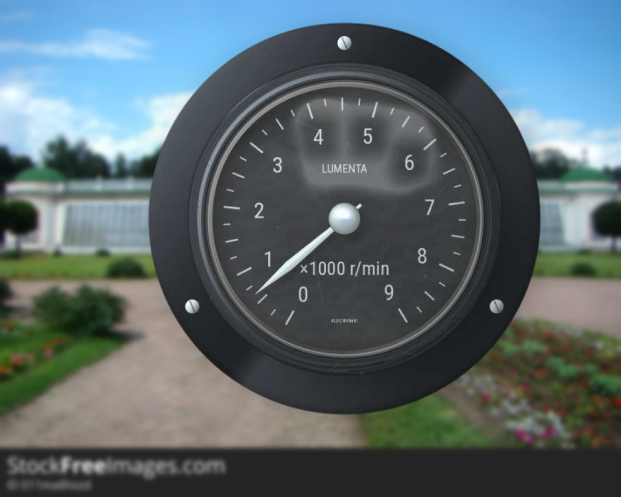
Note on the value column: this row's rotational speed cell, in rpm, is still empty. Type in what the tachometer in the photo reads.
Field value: 625 rpm
